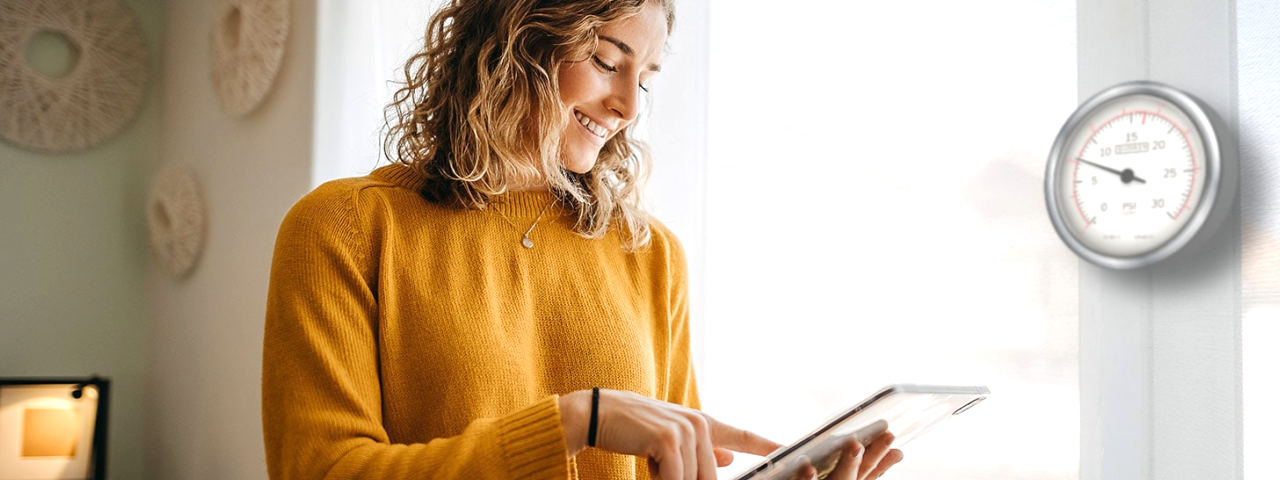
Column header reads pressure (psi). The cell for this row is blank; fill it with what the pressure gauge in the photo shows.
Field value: 7.5 psi
